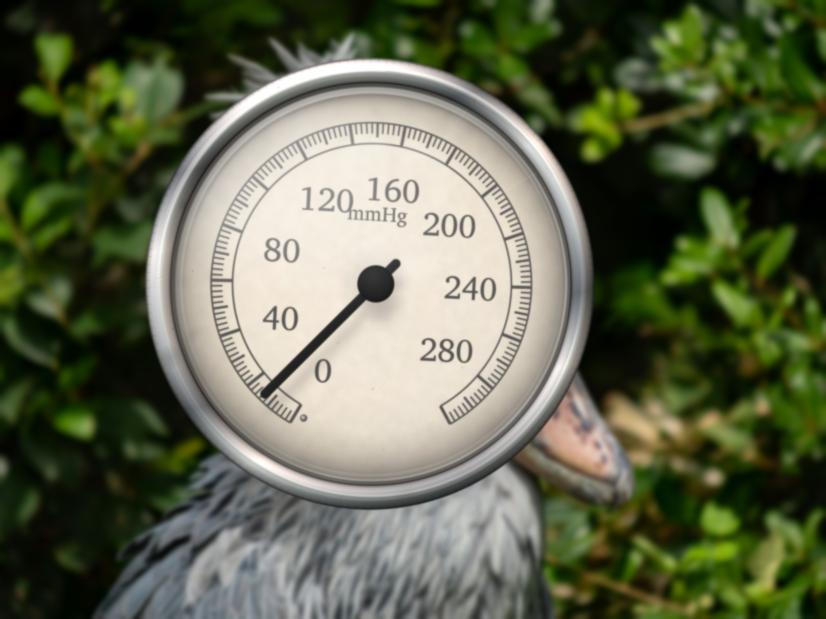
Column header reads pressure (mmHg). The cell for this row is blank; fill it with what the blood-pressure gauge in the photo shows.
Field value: 14 mmHg
